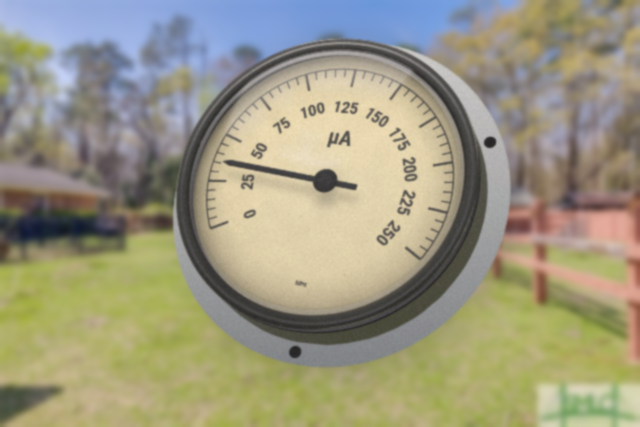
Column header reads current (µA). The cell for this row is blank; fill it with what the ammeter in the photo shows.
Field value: 35 µA
